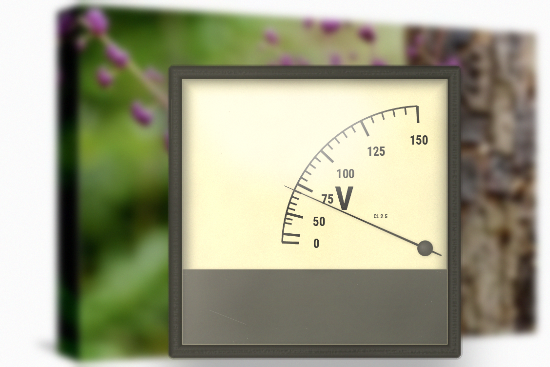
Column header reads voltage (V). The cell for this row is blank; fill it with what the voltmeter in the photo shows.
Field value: 70 V
